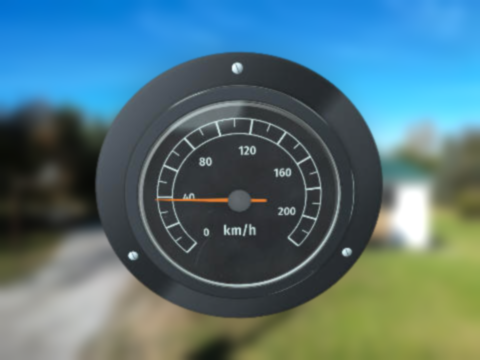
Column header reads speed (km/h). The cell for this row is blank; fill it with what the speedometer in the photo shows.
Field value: 40 km/h
